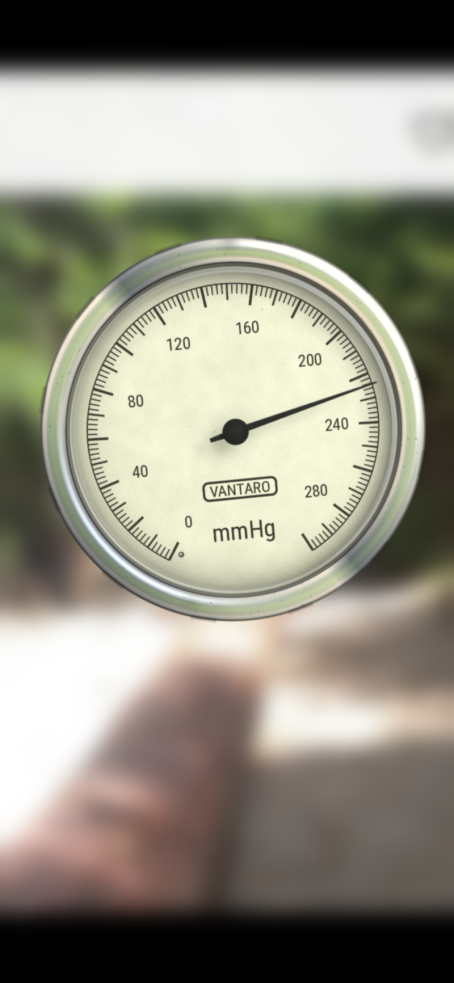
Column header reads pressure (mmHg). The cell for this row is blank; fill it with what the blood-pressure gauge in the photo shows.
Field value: 224 mmHg
